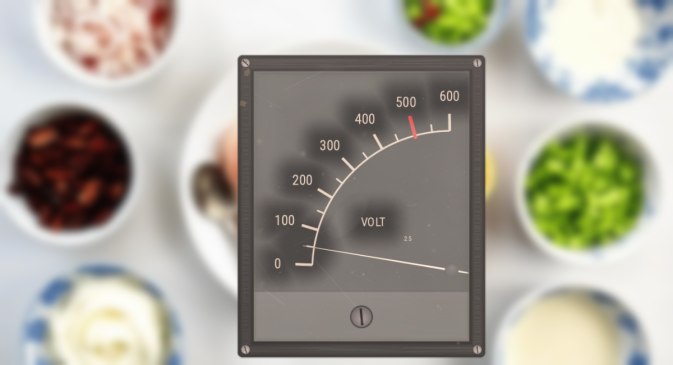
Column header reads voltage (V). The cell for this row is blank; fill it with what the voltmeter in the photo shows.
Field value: 50 V
